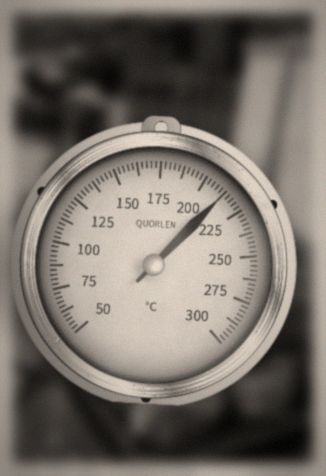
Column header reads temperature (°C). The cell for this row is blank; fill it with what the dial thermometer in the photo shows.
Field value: 212.5 °C
